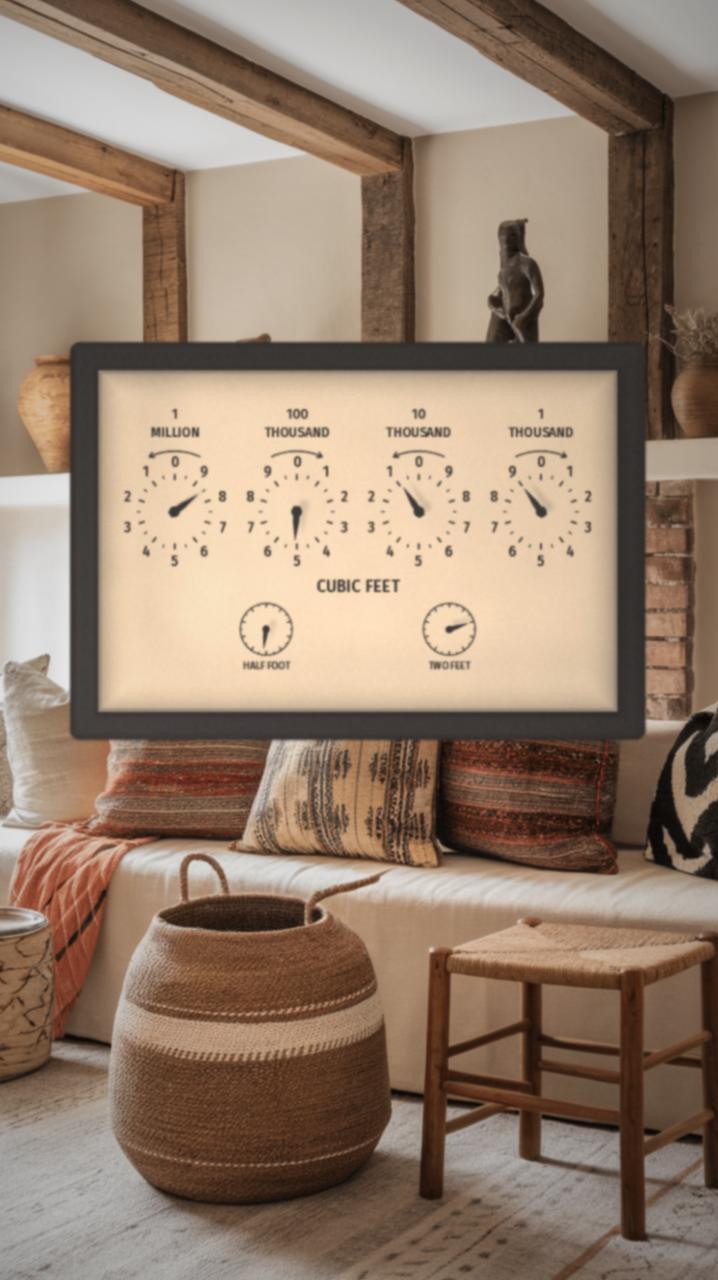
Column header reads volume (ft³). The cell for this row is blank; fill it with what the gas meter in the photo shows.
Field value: 850900 ft³
